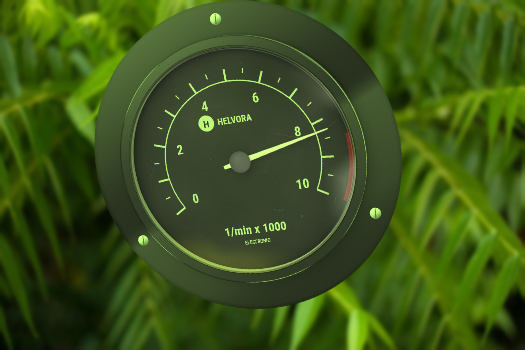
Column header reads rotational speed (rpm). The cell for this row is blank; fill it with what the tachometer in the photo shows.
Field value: 8250 rpm
